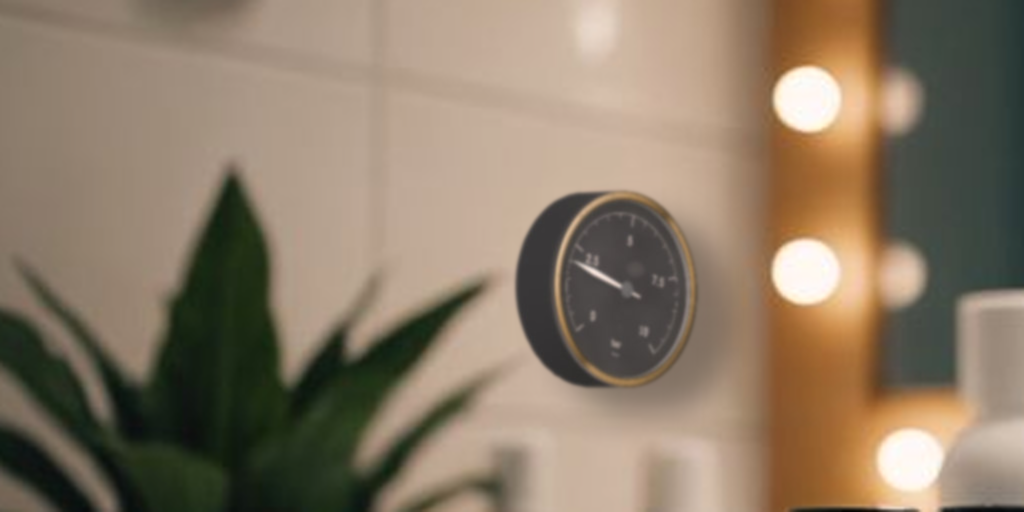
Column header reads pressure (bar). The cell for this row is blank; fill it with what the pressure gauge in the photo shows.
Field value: 2 bar
